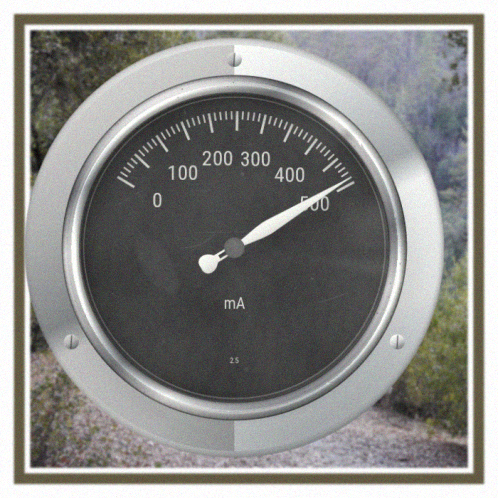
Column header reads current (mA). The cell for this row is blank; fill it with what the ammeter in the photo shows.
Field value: 490 mA
